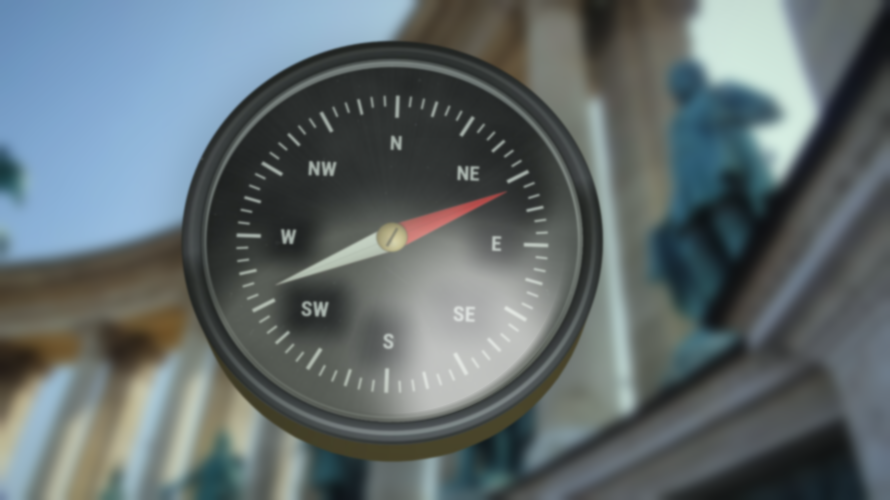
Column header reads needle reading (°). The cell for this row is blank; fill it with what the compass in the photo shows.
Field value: 65 °
